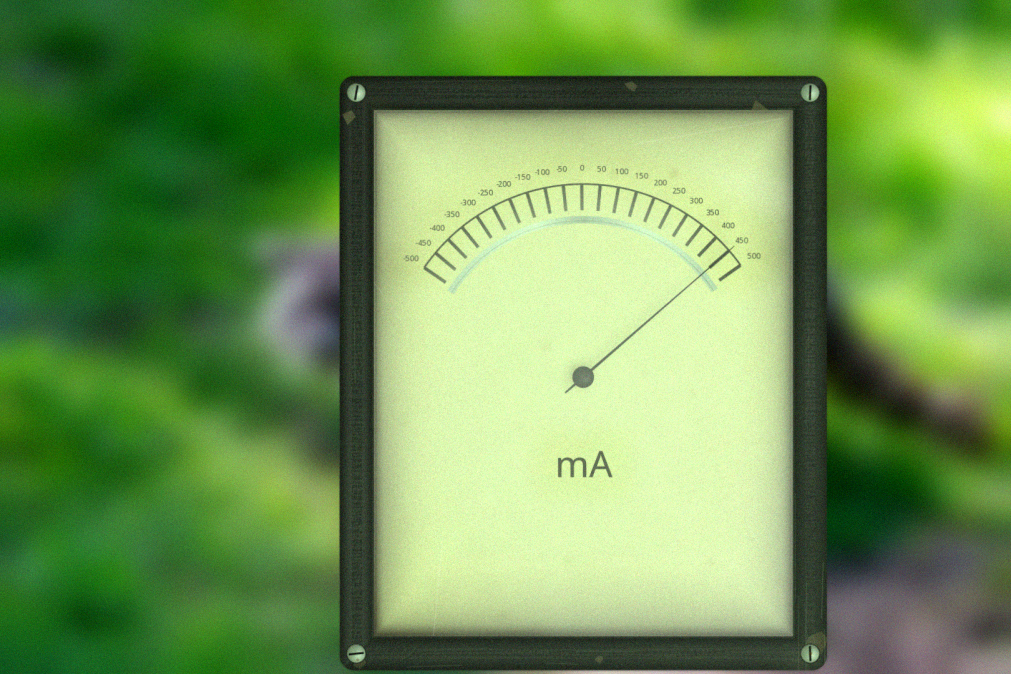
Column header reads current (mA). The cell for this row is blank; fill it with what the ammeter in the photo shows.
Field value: 450 mA
